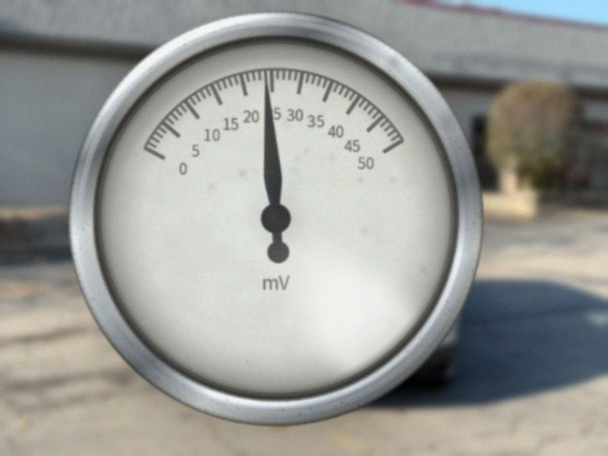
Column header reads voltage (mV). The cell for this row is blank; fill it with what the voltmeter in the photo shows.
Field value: 24 mV
